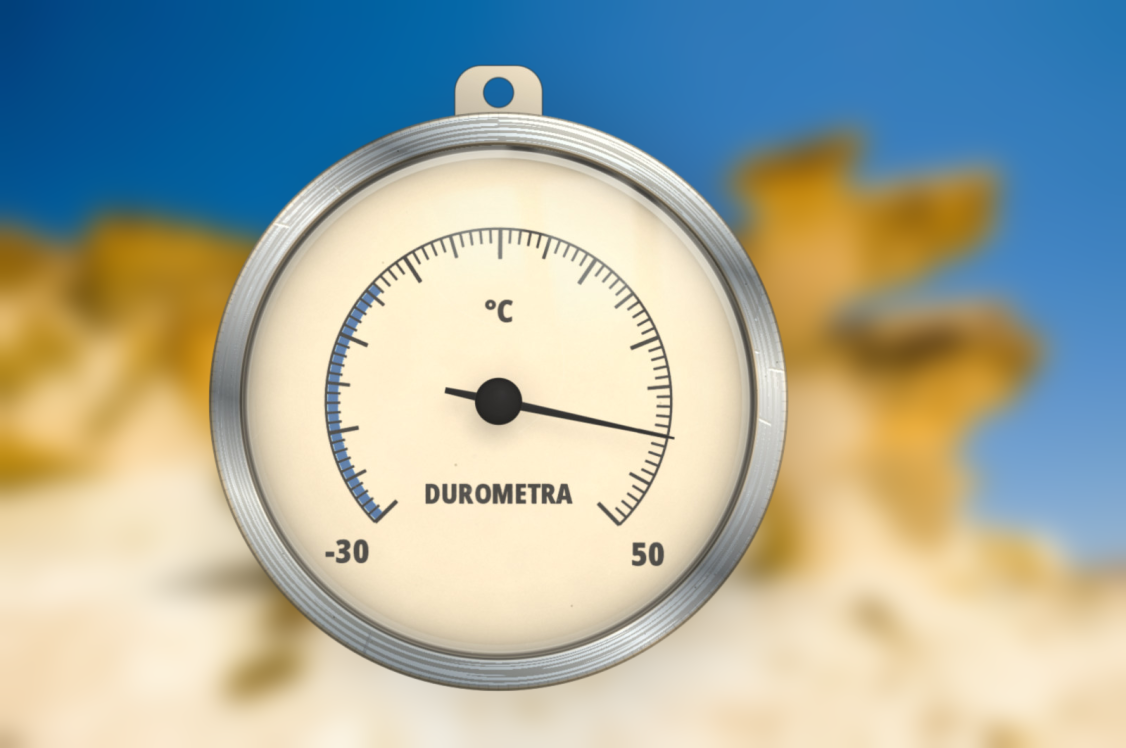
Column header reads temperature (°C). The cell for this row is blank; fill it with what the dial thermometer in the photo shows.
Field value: 40 °C
